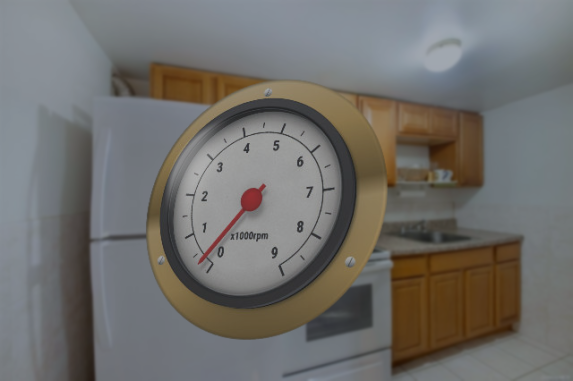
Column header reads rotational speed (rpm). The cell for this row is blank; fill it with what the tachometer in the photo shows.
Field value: 250 rpm
